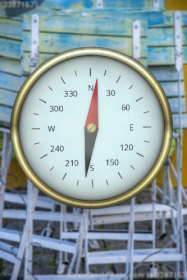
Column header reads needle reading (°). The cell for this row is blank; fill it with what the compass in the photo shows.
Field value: 7.5 °
